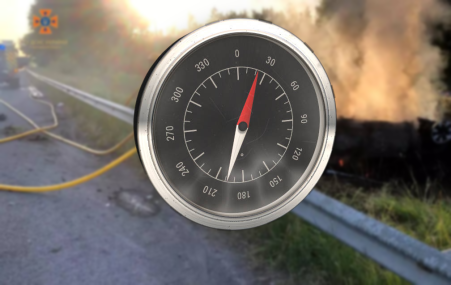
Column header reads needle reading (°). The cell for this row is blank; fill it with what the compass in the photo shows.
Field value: 20 °
